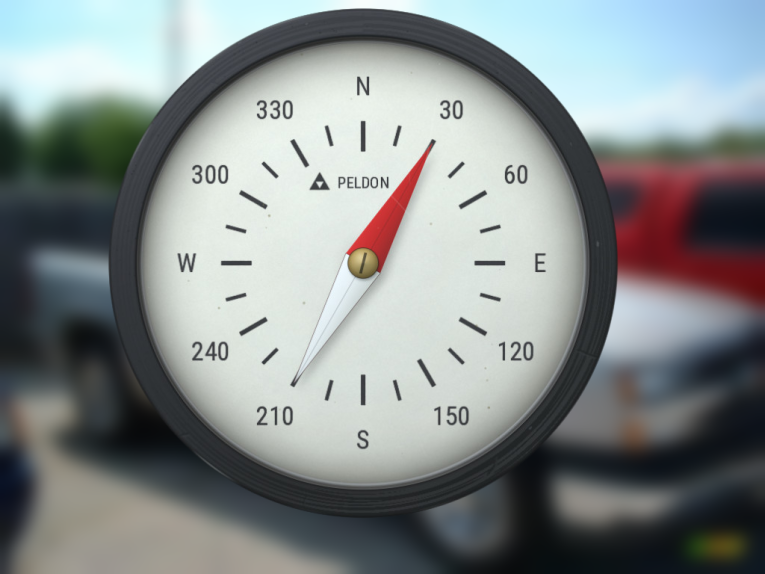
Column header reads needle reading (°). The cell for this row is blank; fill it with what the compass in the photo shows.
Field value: 30 °
